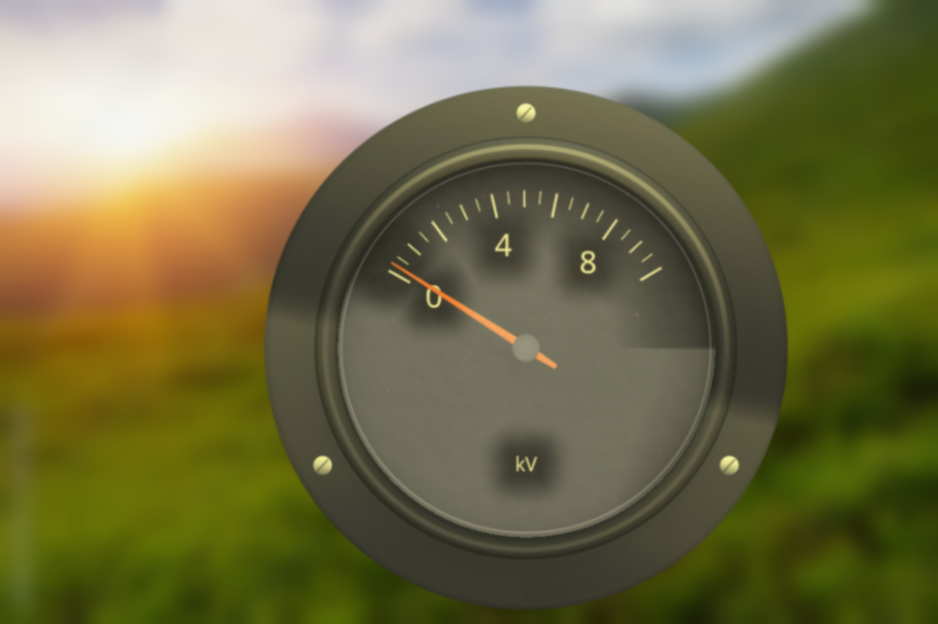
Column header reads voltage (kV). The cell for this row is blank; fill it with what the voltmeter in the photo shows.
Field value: 0.25 kV
